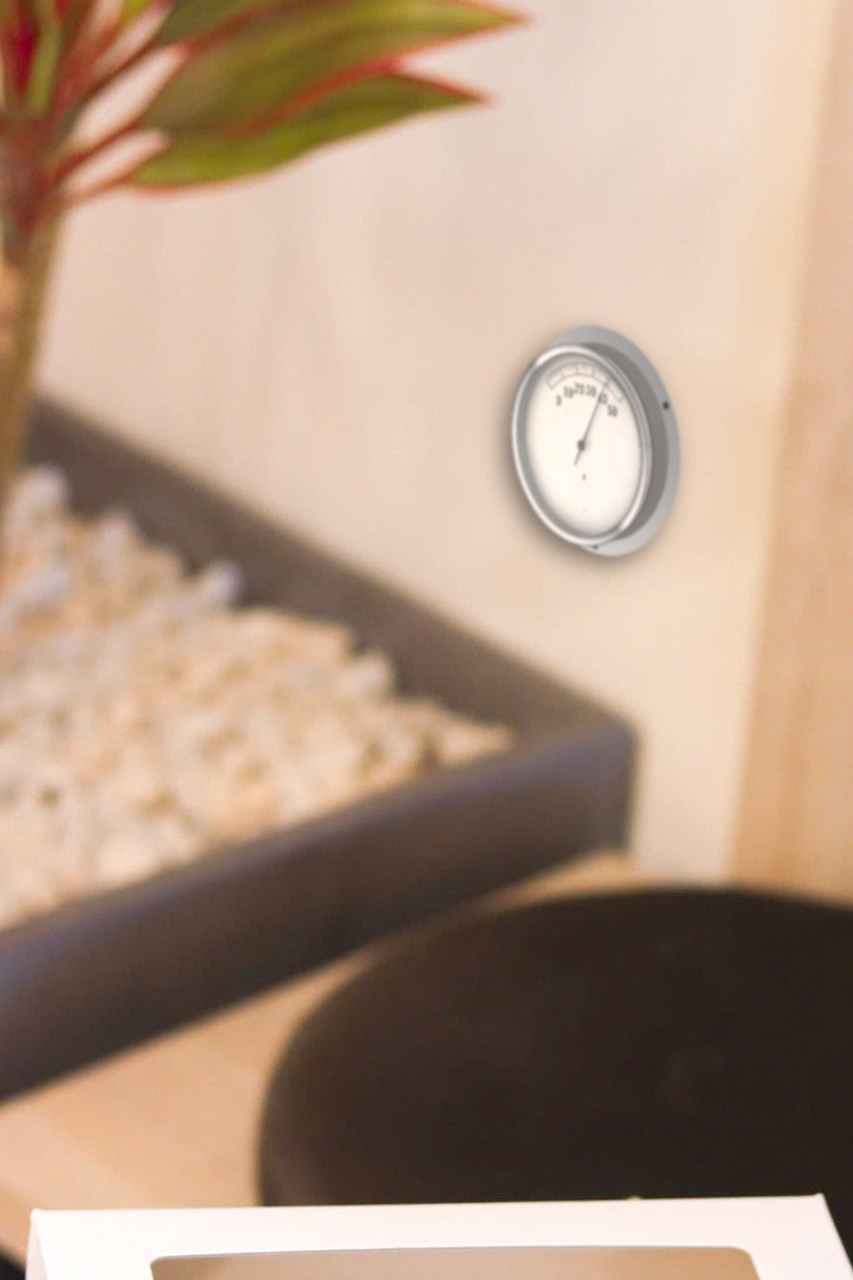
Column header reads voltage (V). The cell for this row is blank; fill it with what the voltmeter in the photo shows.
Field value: 40 V
